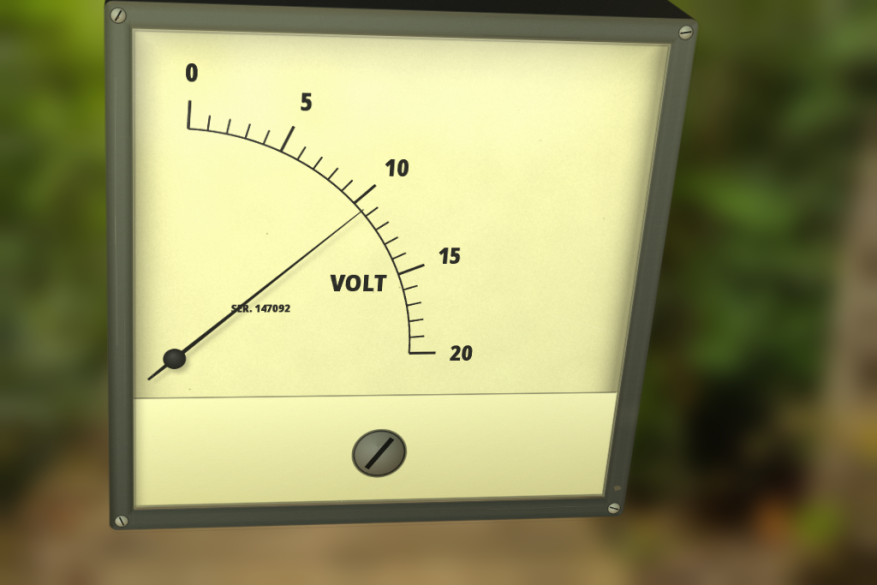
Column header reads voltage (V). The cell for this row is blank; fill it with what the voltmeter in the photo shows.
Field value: 10.5 V
